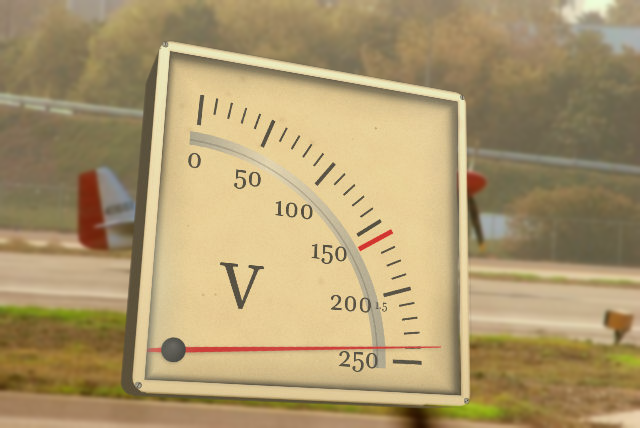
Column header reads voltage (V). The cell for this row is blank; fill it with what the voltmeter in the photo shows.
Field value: 240 V
